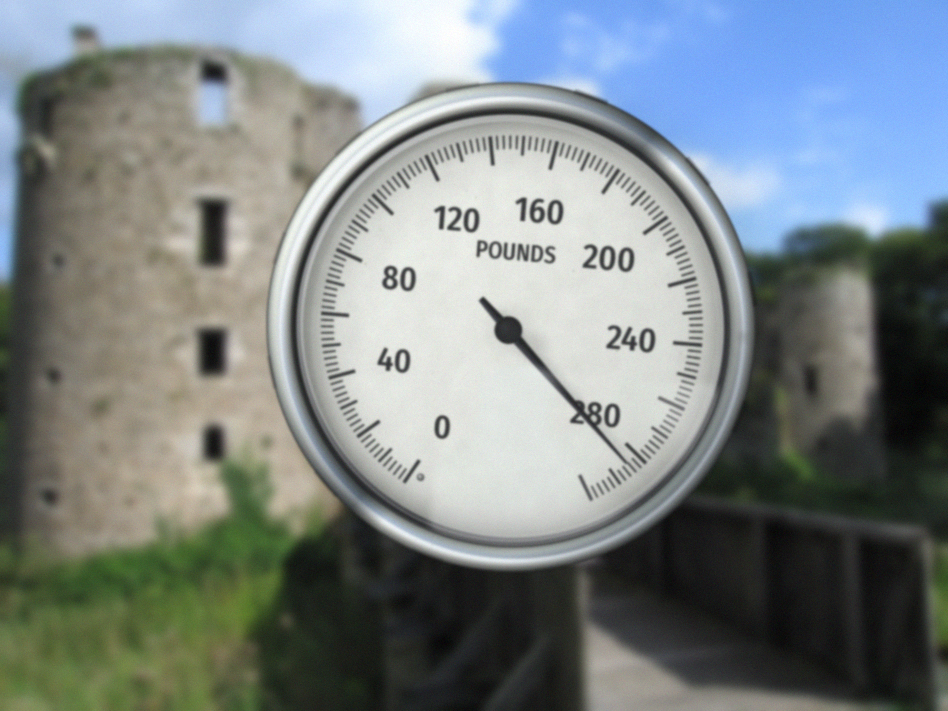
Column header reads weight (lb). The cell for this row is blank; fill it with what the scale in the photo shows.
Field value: 284 lb
